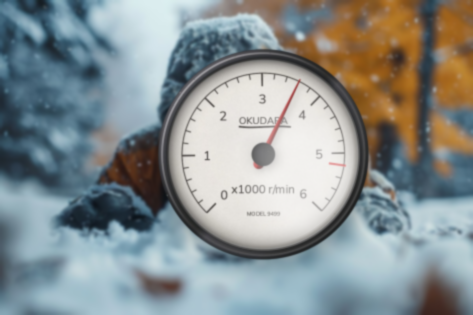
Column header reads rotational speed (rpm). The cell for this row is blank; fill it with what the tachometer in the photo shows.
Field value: 3600 rpm
